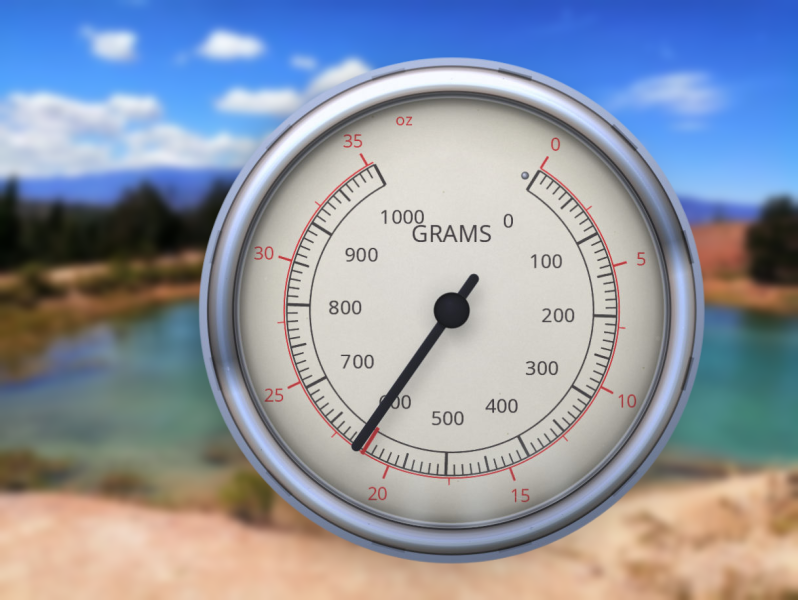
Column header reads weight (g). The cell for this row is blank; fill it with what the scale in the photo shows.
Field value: 610 g
